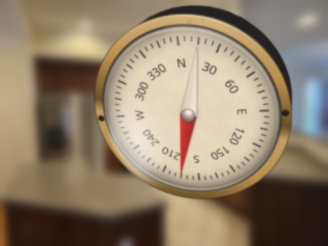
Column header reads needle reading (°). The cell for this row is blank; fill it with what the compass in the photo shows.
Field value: 195 °
